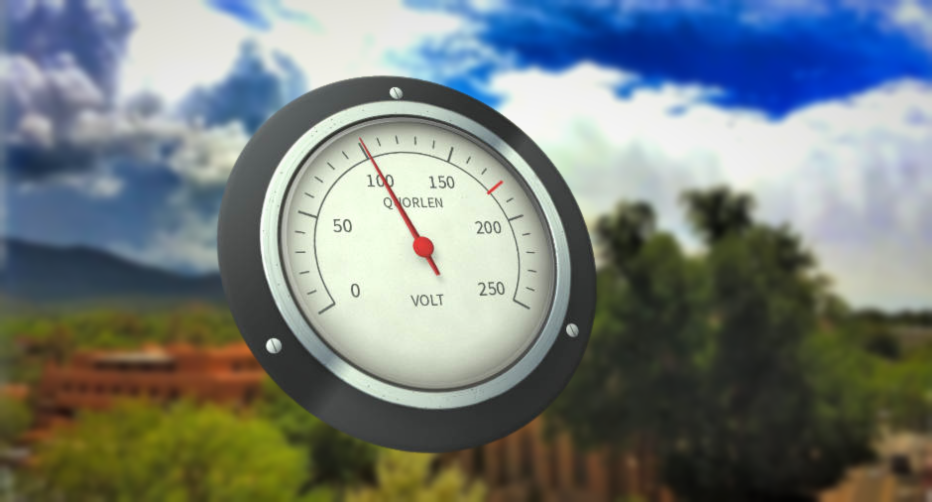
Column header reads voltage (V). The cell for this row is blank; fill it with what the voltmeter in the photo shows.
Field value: 100 V
